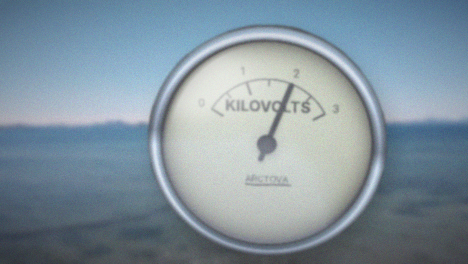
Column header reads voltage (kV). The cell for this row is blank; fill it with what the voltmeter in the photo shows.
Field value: 2 kV
